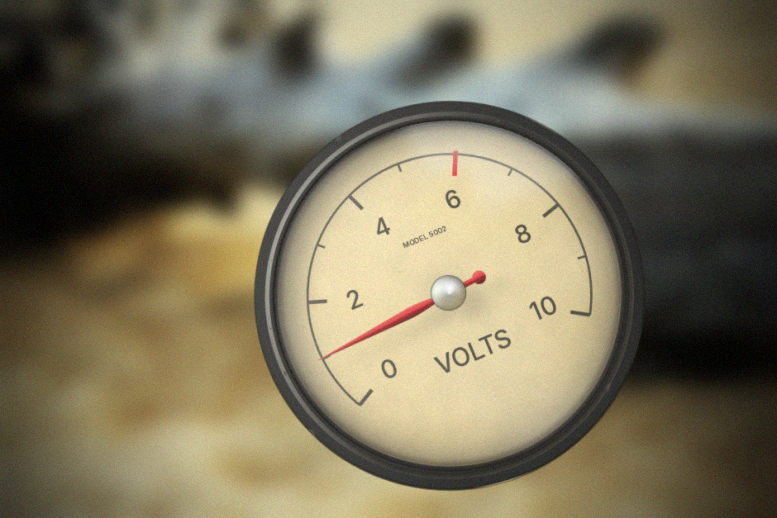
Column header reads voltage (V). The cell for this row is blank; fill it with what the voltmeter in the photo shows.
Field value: 1 V
